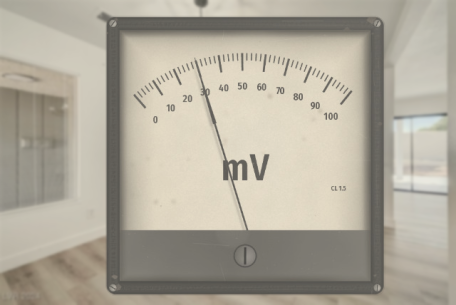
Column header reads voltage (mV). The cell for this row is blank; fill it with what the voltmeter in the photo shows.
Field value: 30 mV
